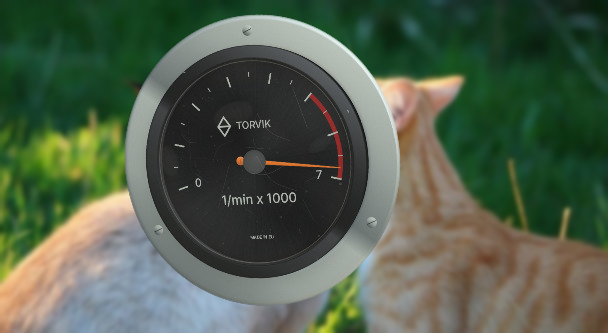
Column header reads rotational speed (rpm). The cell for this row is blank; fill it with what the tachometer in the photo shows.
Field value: 6750 rpm
